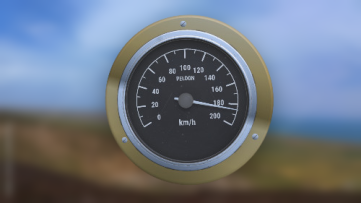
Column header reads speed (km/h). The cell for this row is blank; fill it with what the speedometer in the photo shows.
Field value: 185 km/h
